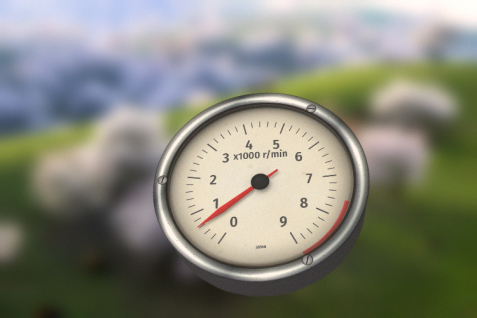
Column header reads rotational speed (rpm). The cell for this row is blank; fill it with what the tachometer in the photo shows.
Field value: 600 rpm
